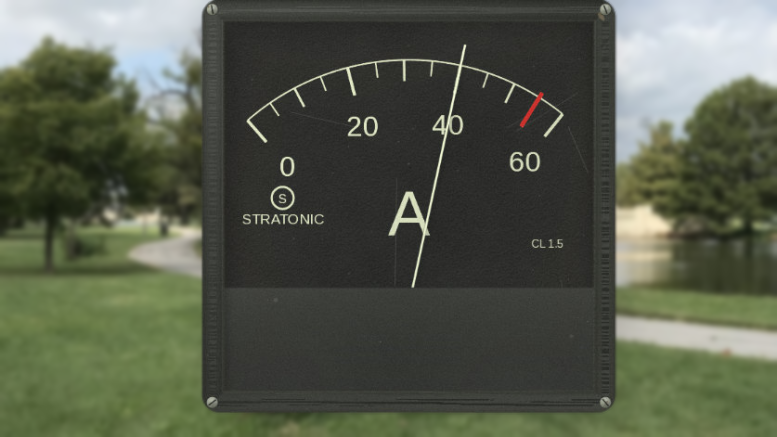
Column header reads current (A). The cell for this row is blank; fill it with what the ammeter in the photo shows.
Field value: 40 A
